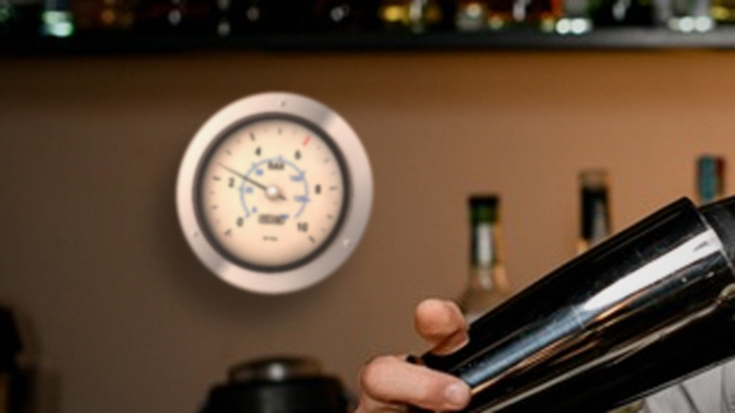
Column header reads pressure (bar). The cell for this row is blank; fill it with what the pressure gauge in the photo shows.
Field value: 2.5 bar
